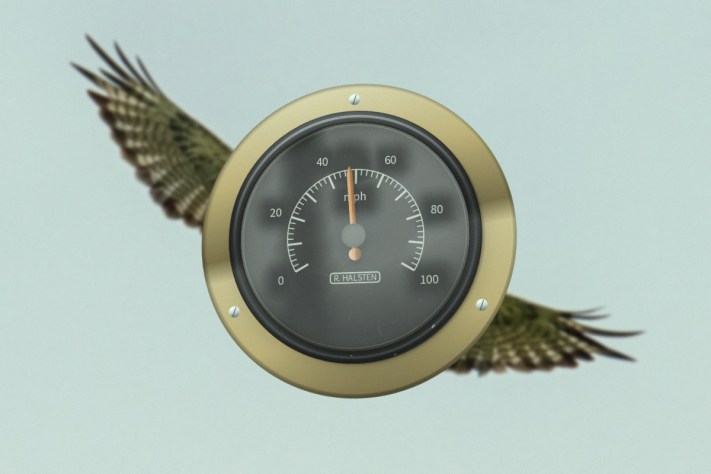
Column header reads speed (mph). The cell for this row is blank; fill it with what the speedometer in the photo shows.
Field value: 48 mph
